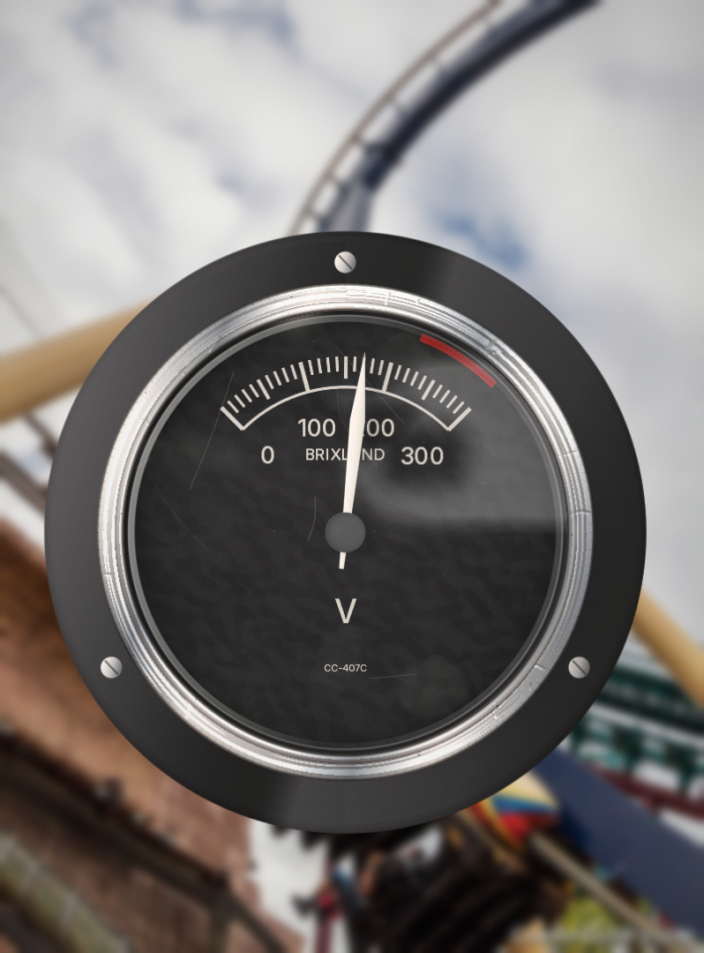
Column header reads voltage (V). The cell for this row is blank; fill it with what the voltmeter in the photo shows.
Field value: 170 V
